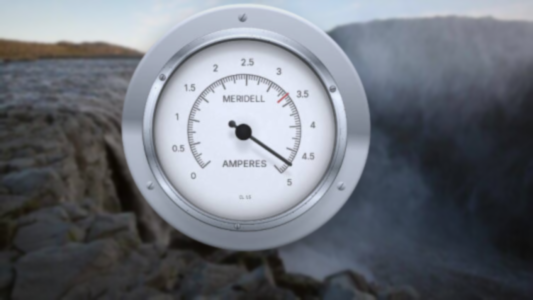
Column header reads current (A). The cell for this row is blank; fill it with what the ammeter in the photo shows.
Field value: 4.75 A
